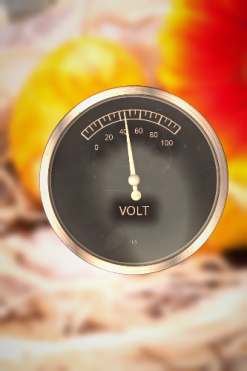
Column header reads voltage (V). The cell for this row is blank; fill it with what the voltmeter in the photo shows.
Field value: 45 V
